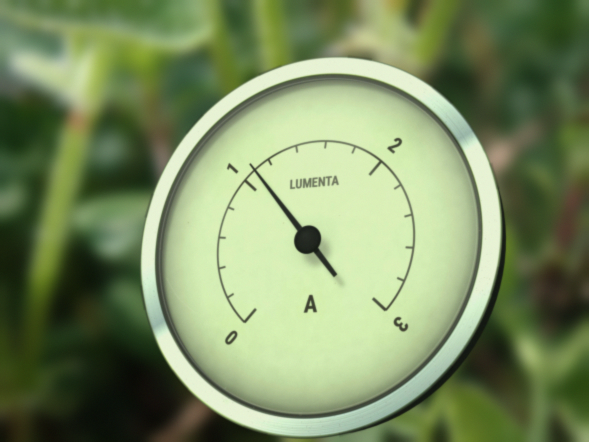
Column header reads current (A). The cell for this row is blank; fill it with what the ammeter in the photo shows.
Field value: 1.1 A
